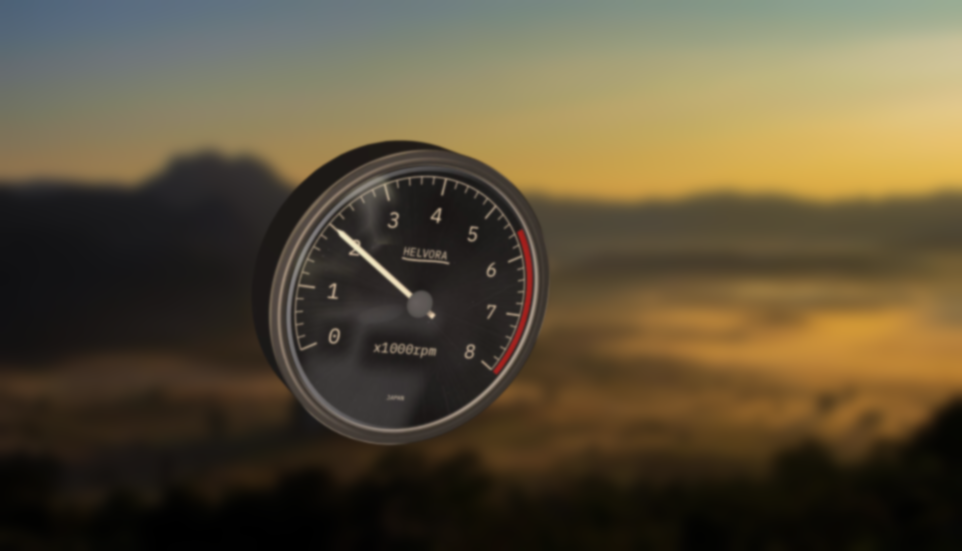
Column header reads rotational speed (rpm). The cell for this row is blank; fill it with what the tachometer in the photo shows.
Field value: 2000 rpm
